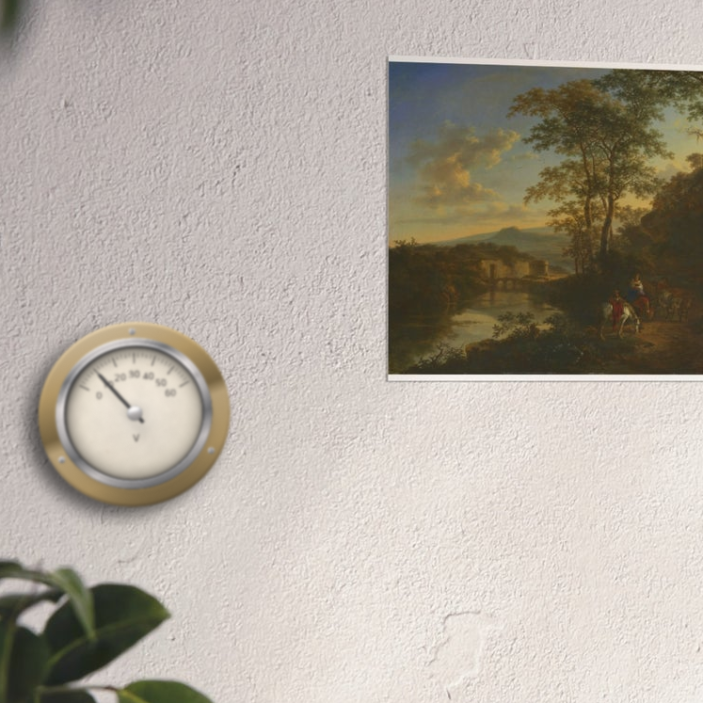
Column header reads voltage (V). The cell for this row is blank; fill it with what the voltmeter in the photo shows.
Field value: 10 V
